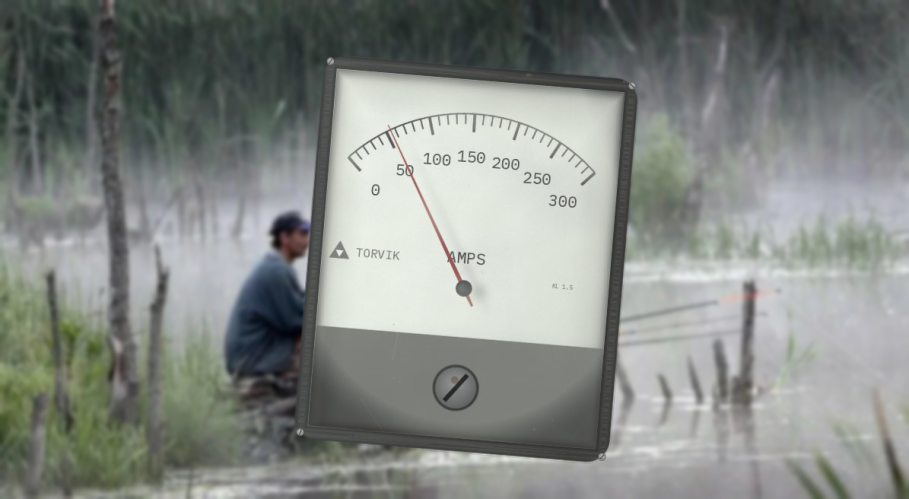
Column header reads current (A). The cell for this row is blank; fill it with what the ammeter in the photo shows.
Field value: 55 A
